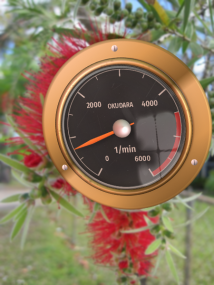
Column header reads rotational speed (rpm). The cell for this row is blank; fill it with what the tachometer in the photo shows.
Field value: 750 rpm
